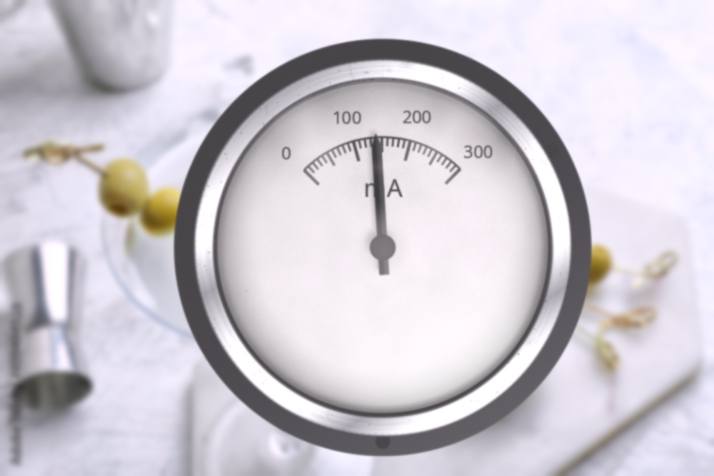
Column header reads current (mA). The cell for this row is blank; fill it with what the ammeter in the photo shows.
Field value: 140 mA
